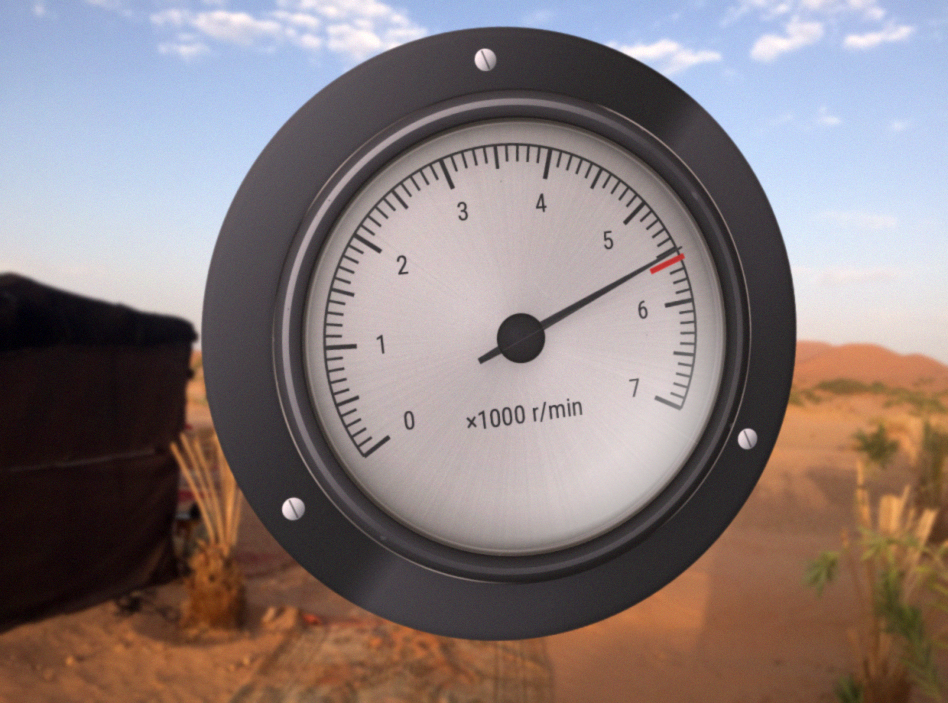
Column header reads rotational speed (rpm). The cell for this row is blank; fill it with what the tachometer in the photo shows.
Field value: 5500 rpm
